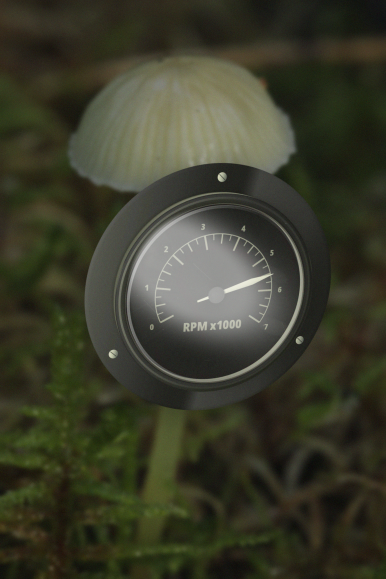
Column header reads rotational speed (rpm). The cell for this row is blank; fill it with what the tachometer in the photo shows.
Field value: 5500 rpm
